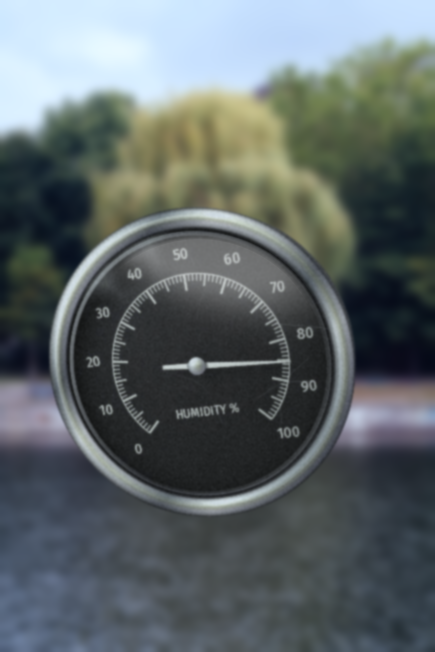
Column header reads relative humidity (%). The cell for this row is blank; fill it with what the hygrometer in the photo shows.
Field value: 85 %
